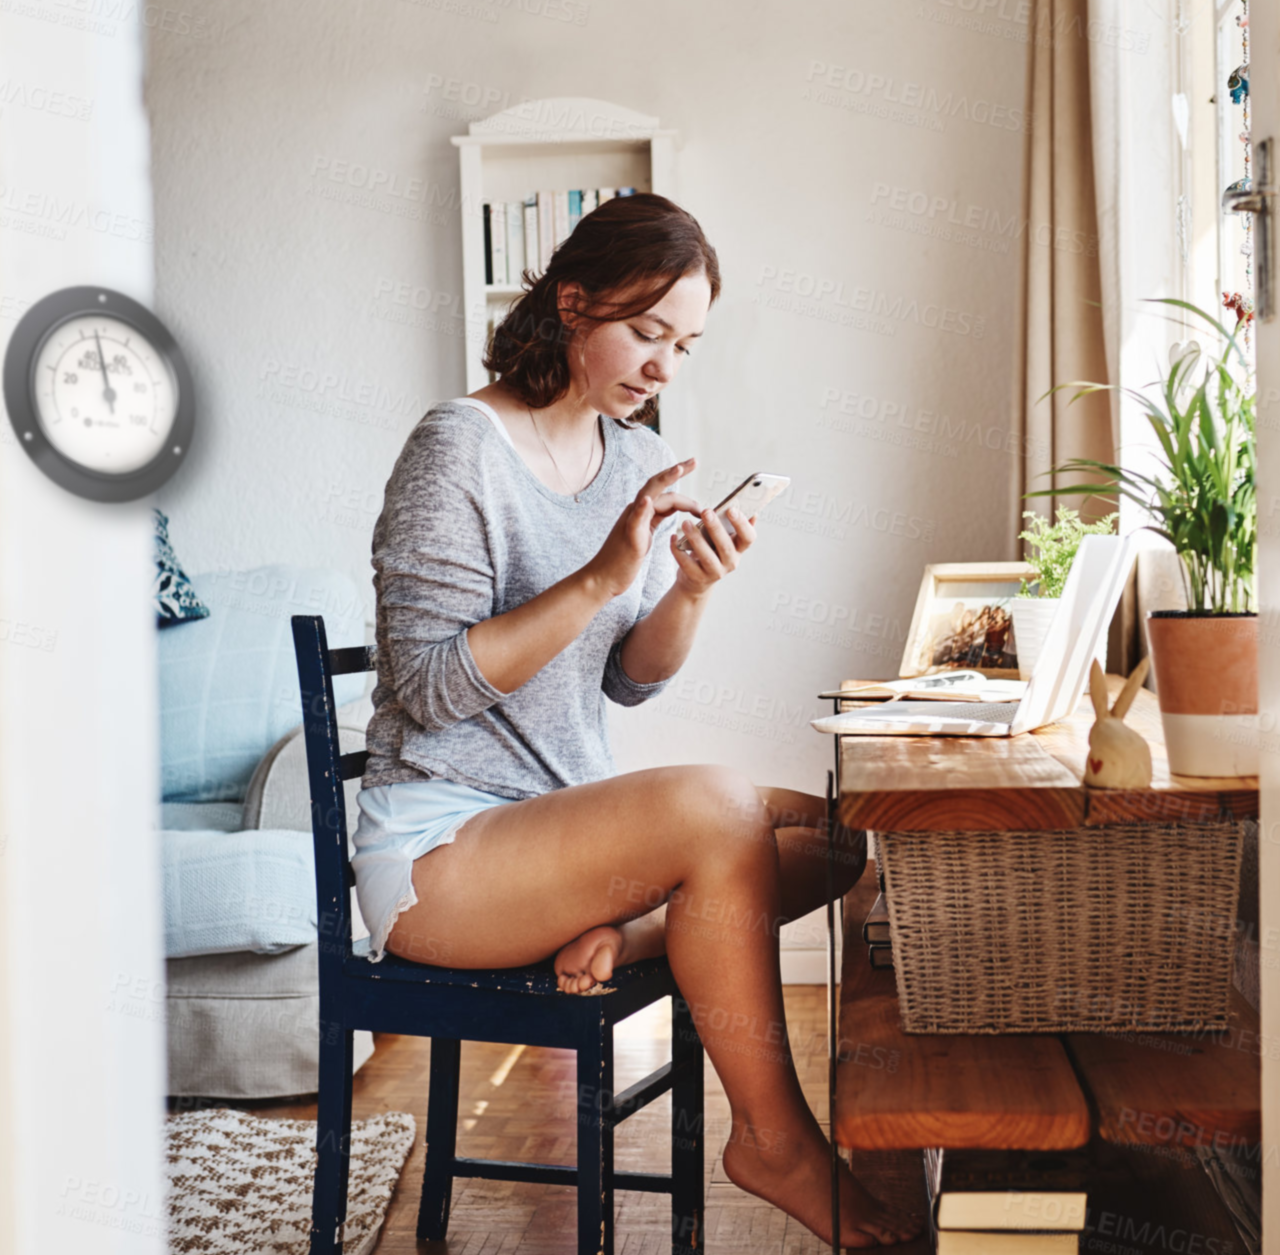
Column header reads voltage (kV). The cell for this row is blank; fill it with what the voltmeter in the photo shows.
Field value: 45 kV
